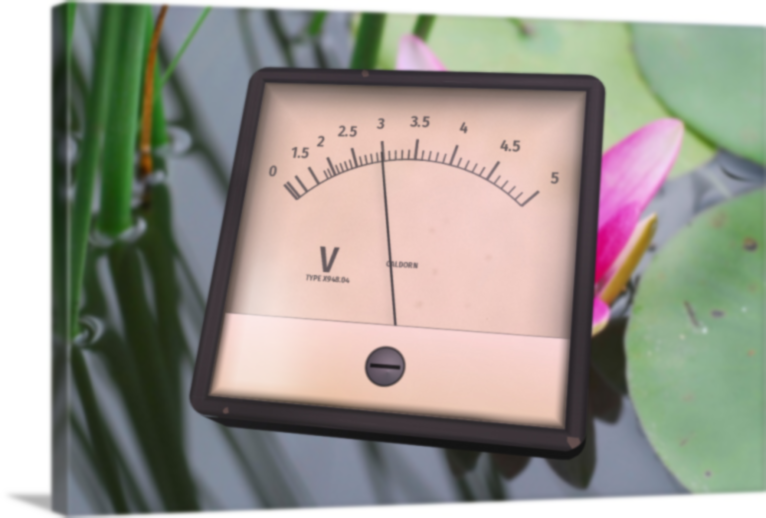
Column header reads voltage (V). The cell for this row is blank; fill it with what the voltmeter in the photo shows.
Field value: 3 V
